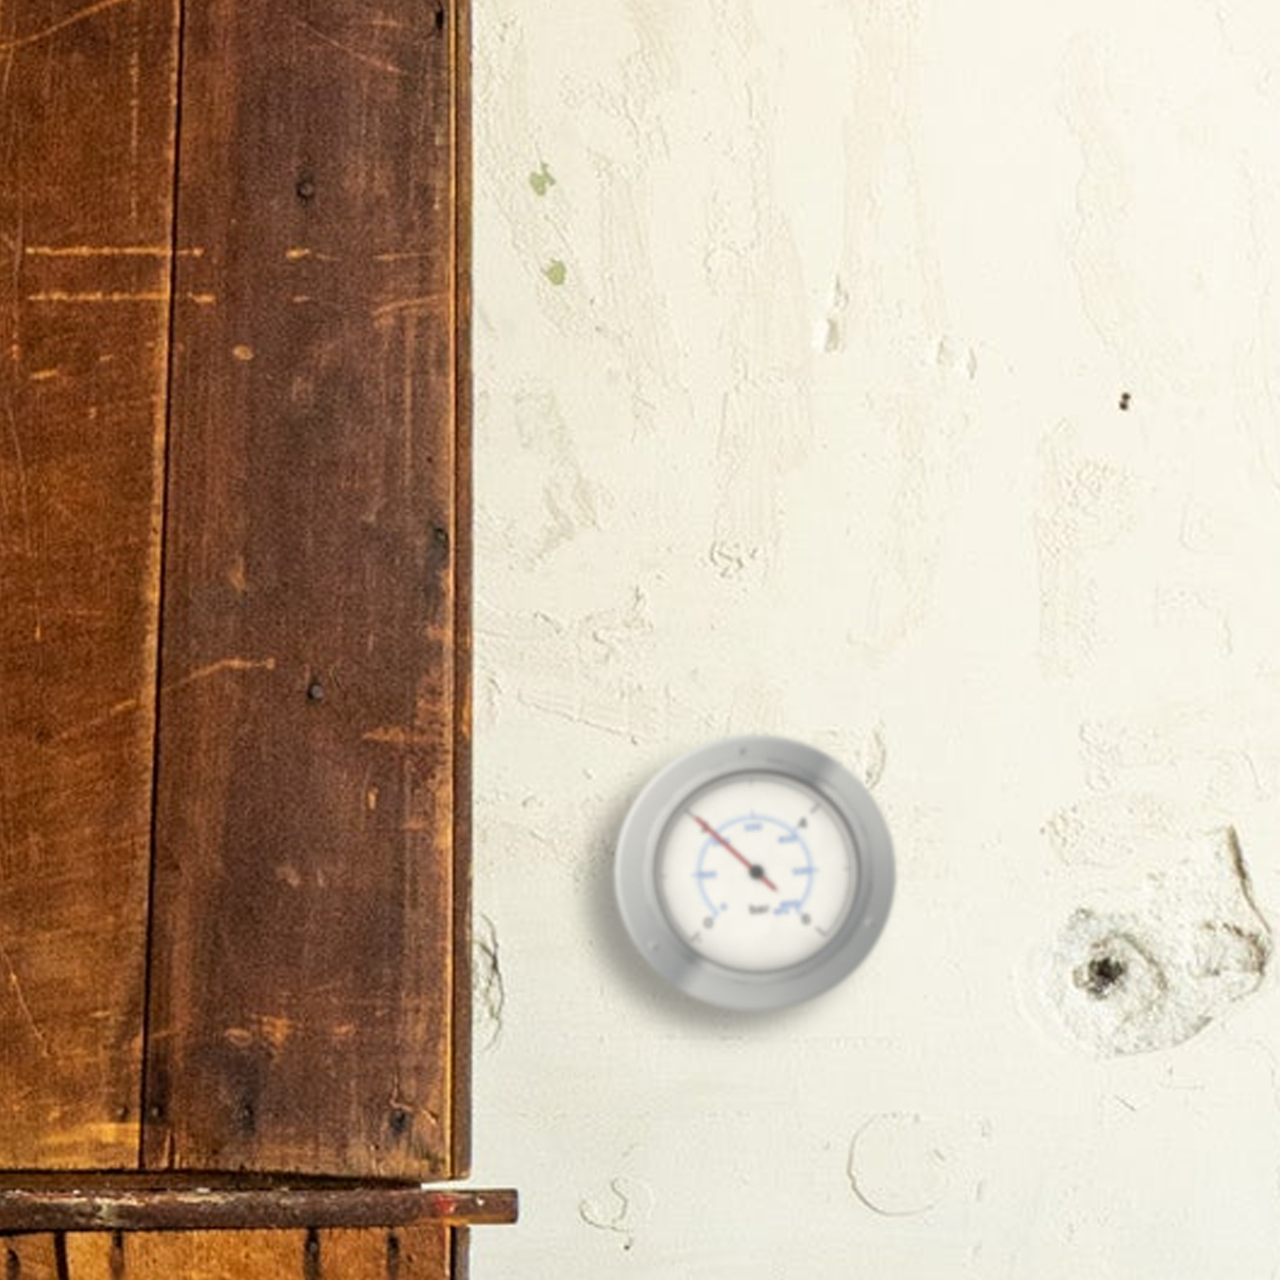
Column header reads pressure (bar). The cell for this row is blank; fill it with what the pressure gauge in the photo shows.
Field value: 2 bar
